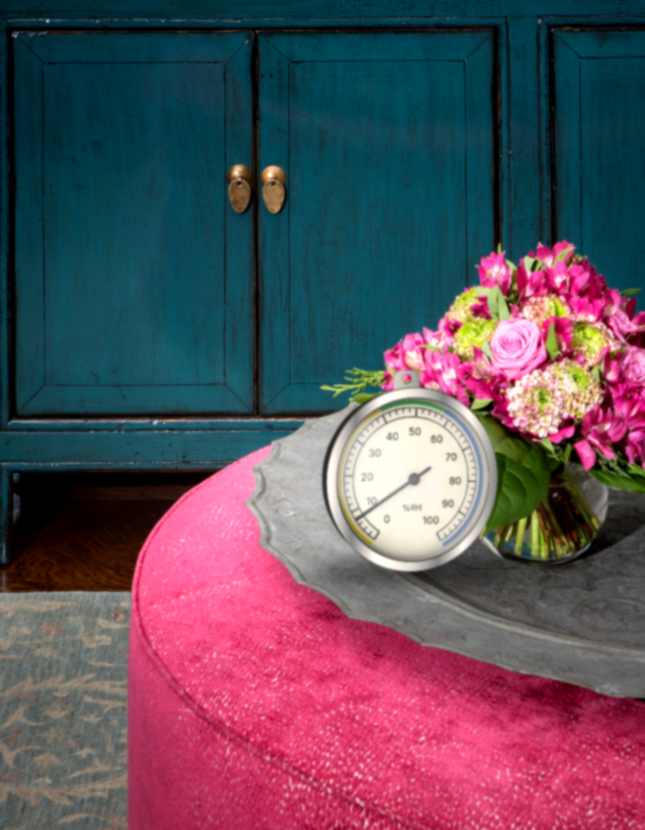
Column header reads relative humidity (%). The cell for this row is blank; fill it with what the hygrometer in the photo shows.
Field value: 8 %
